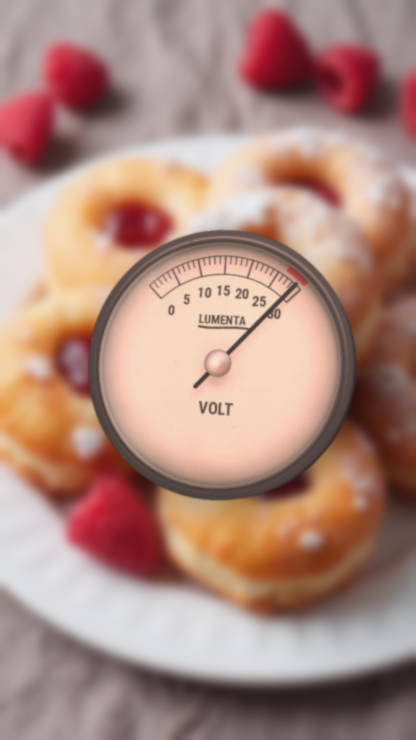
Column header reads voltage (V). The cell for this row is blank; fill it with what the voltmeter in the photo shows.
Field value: 29 V
